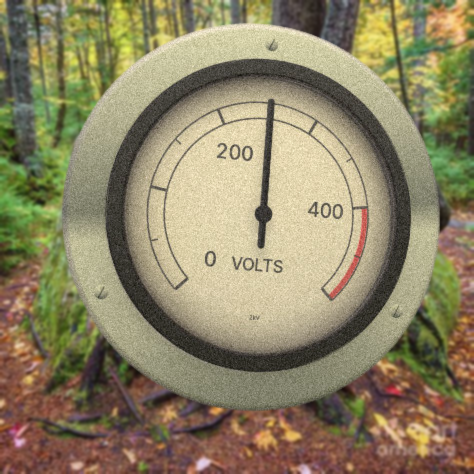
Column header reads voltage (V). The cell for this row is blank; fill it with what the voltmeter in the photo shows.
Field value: 250 V
